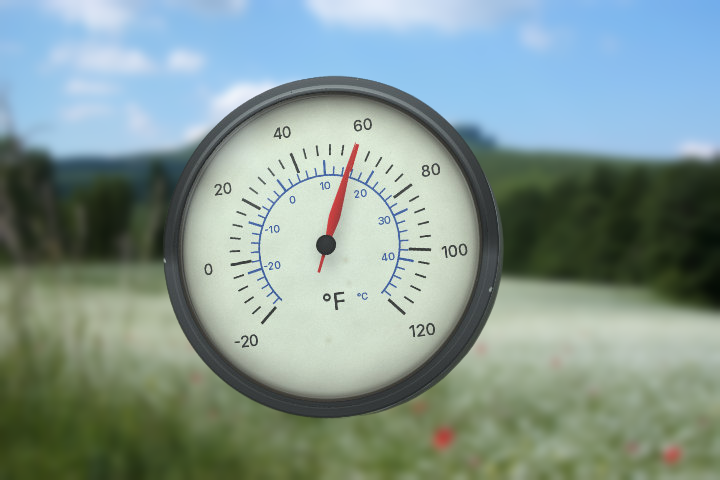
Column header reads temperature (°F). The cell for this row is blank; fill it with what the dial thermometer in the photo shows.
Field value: 60 °F
